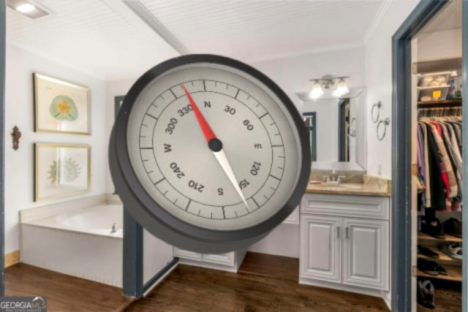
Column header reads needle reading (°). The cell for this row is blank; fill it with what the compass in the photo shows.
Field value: 340 °
